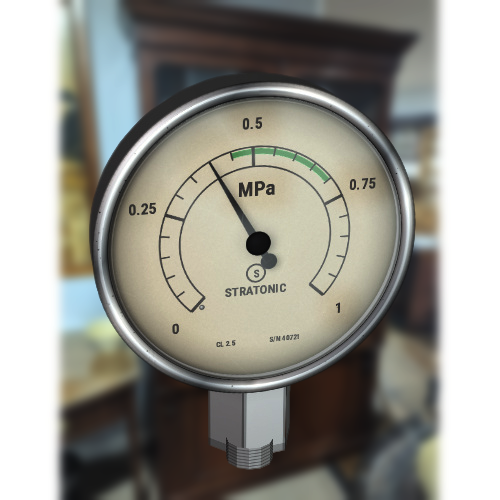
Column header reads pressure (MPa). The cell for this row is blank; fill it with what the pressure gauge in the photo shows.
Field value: 0.4 MPa
